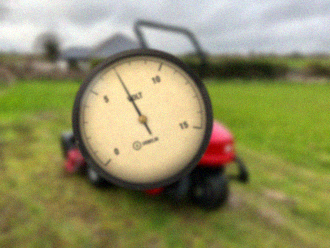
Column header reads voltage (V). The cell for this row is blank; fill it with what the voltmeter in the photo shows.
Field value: 7 V
